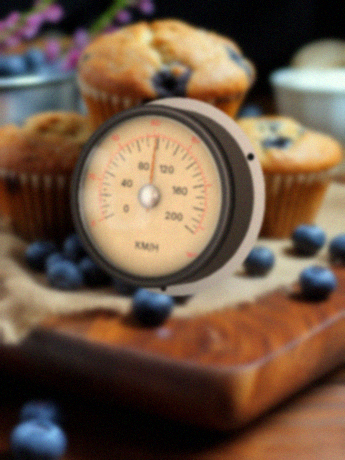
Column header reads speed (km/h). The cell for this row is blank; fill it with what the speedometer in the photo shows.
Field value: 100 km/h
